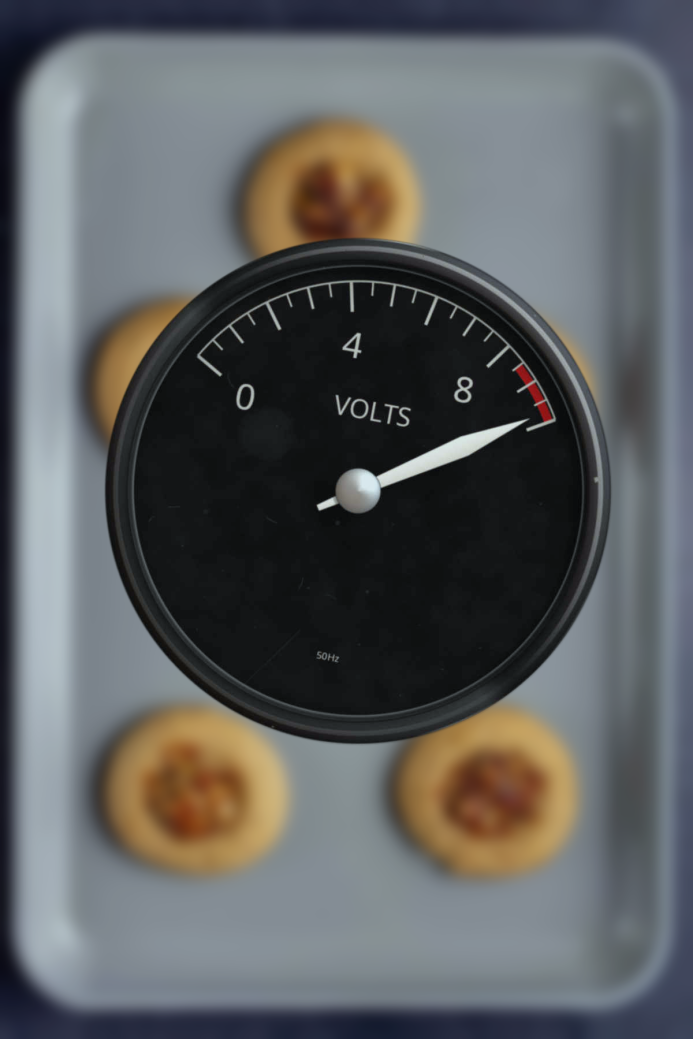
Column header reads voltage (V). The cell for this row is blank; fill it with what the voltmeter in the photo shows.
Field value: 9.75 V
